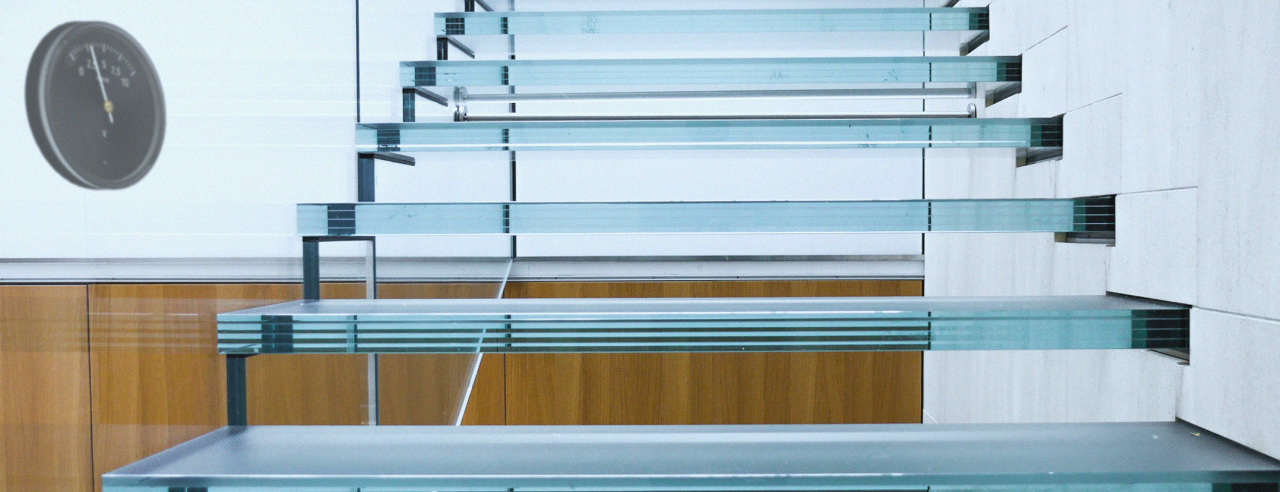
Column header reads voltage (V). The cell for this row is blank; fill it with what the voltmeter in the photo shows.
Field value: 2.5 V
